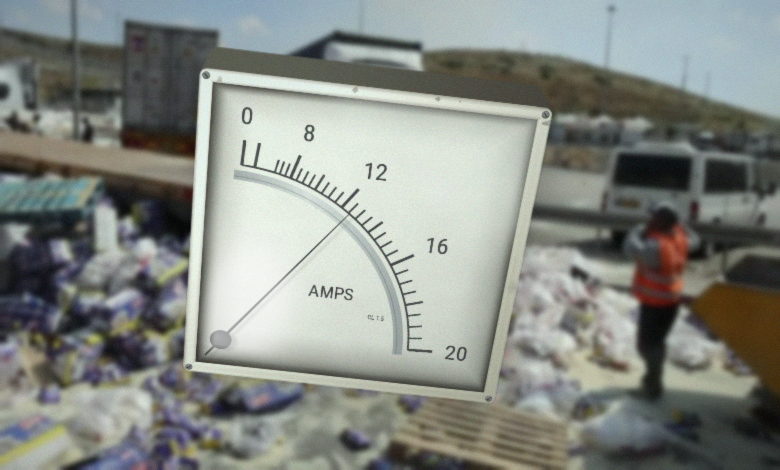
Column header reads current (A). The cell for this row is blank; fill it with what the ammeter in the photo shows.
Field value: 12.5 A
